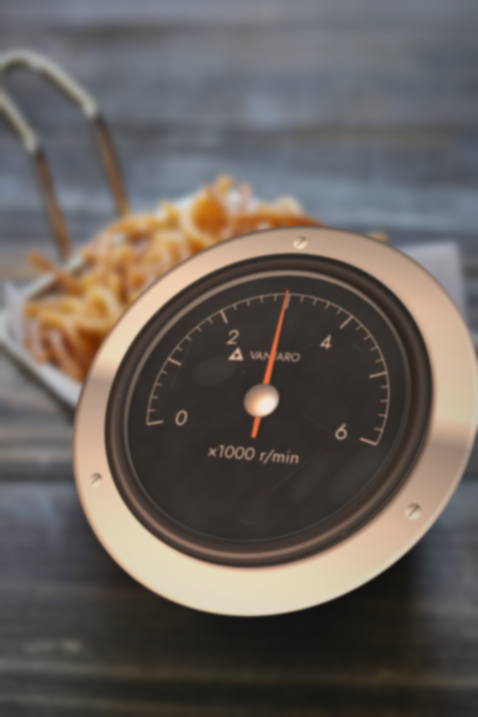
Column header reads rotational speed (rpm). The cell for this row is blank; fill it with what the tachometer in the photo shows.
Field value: 3000 rpm
